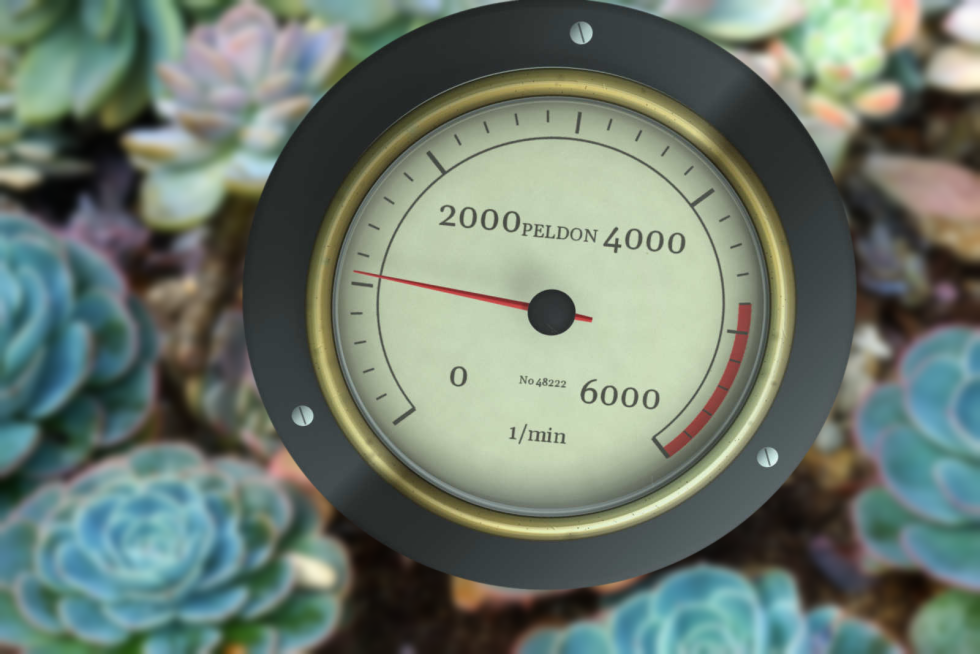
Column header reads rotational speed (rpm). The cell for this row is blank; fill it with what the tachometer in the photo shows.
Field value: 1100 rpm
